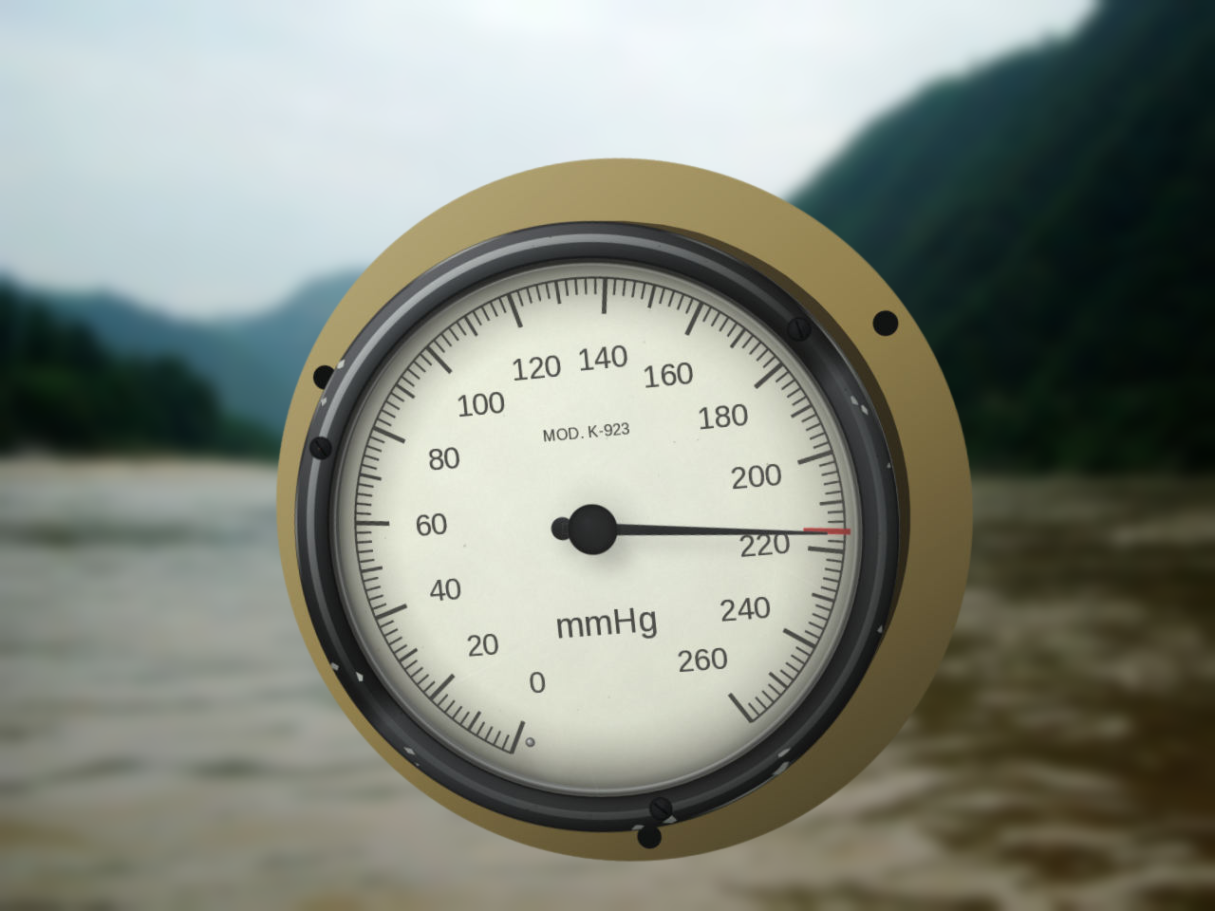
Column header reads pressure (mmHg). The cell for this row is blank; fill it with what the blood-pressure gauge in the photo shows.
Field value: 216 mmHg
